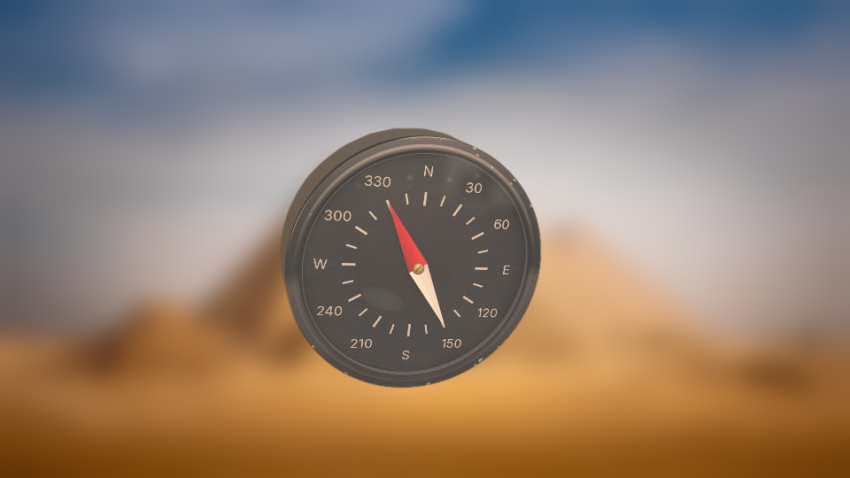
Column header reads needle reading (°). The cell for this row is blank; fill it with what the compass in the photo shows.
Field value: 330 °
